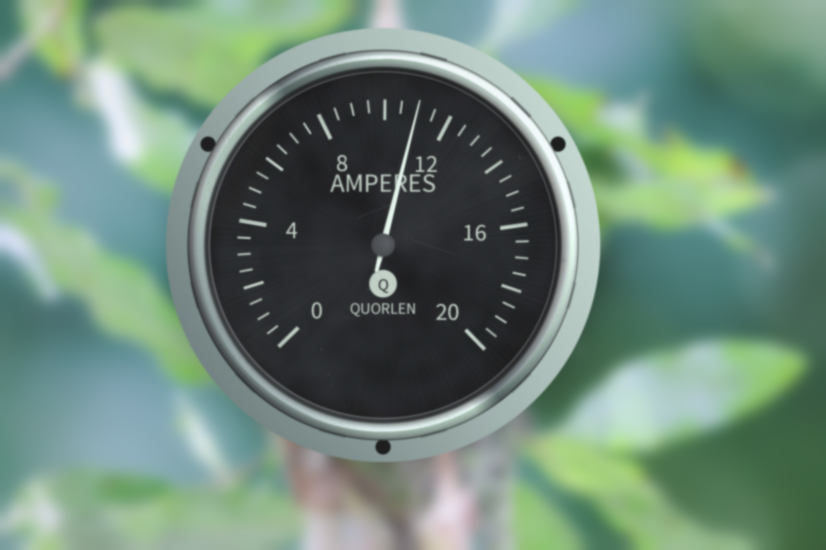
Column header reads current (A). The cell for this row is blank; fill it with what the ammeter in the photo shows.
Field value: 11 A
